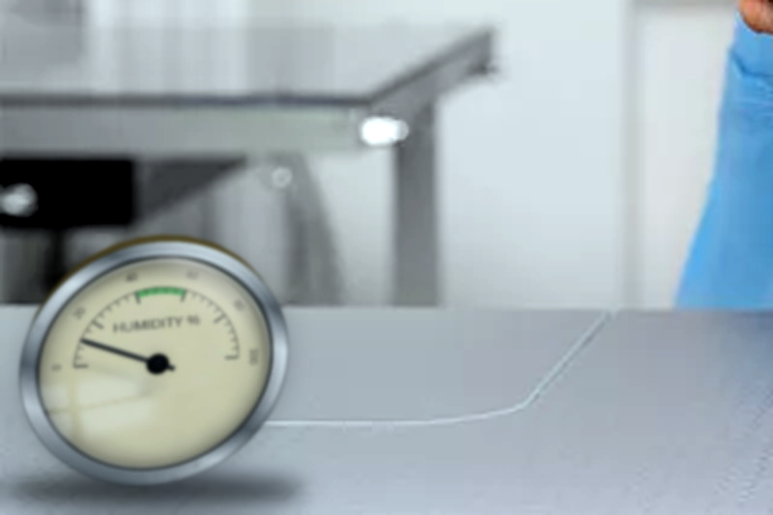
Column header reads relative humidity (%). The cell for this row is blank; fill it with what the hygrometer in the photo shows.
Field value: 12 %
